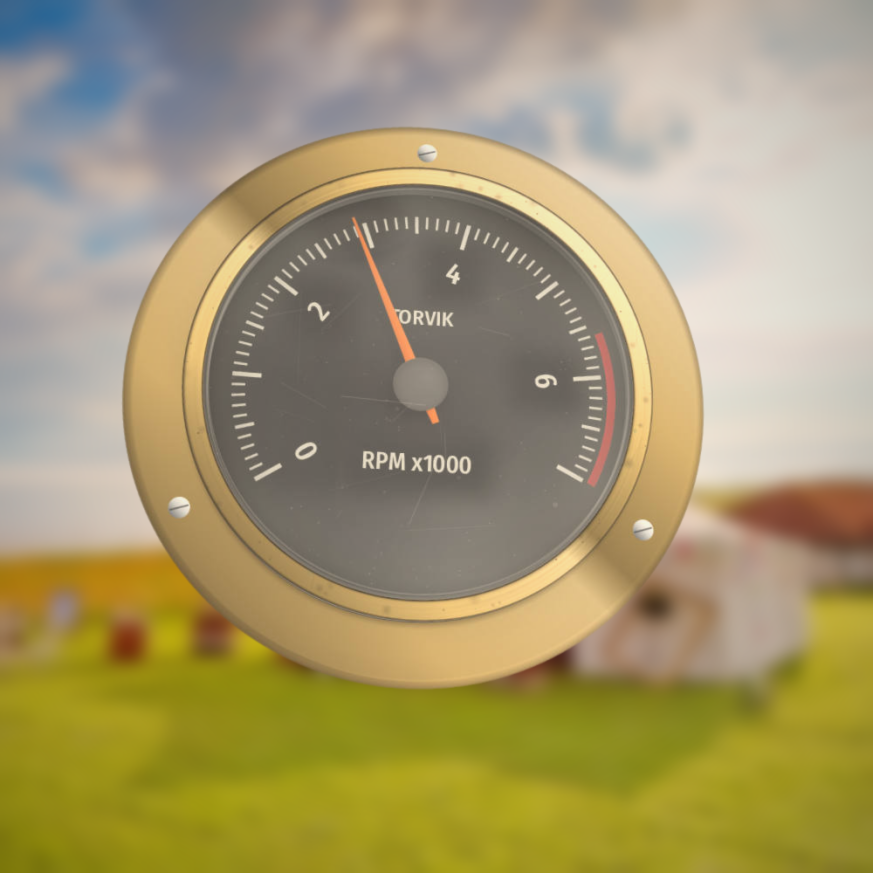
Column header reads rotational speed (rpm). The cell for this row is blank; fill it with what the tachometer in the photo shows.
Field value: 2900 rpm
